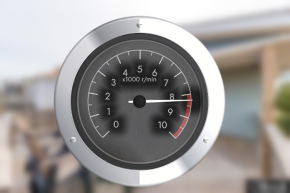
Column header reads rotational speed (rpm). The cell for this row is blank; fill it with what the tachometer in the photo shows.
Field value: 8250 rpm
